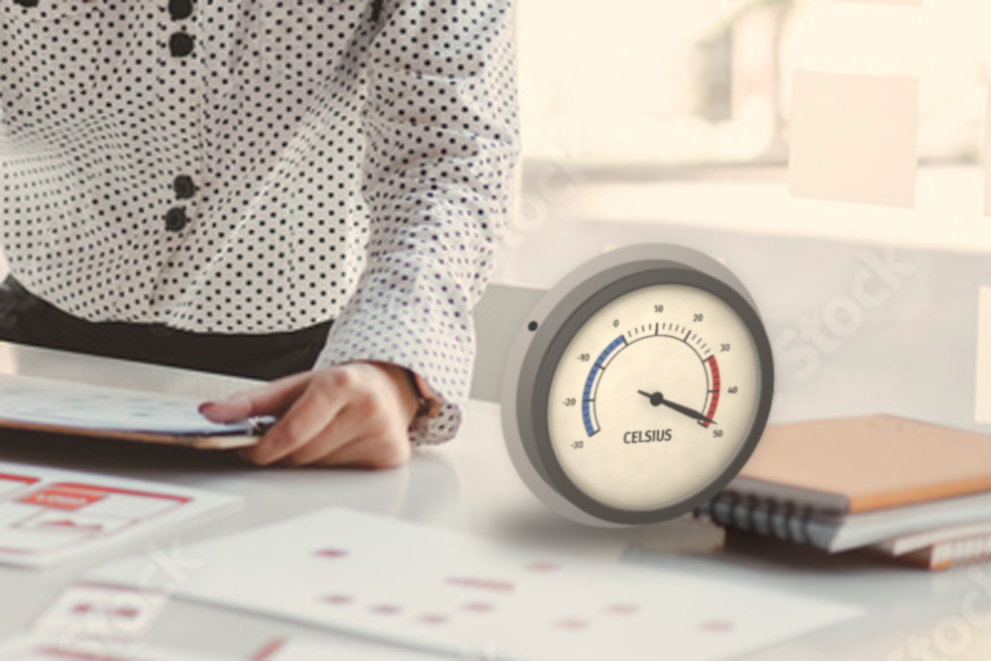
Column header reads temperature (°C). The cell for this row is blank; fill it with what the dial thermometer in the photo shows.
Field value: 48 °C
